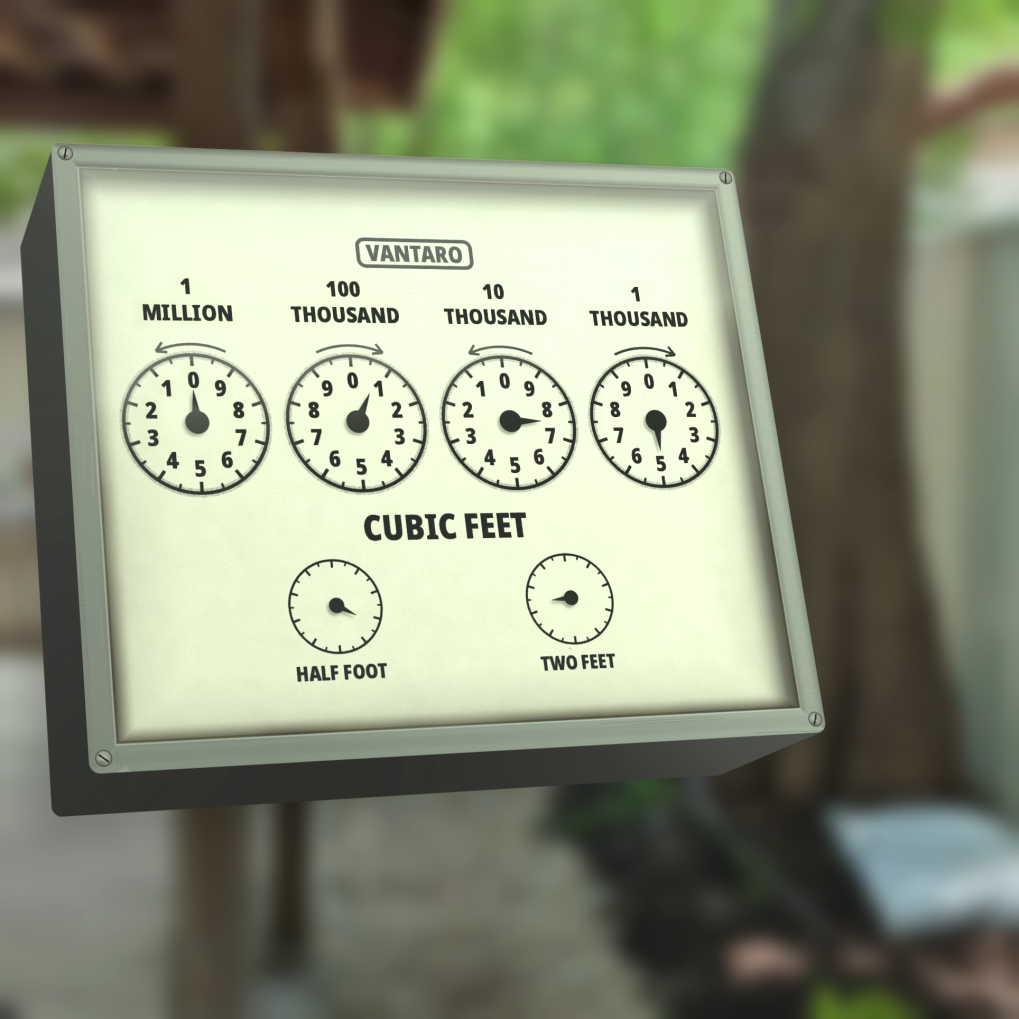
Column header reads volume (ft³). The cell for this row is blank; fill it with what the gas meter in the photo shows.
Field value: 7500 ft³
